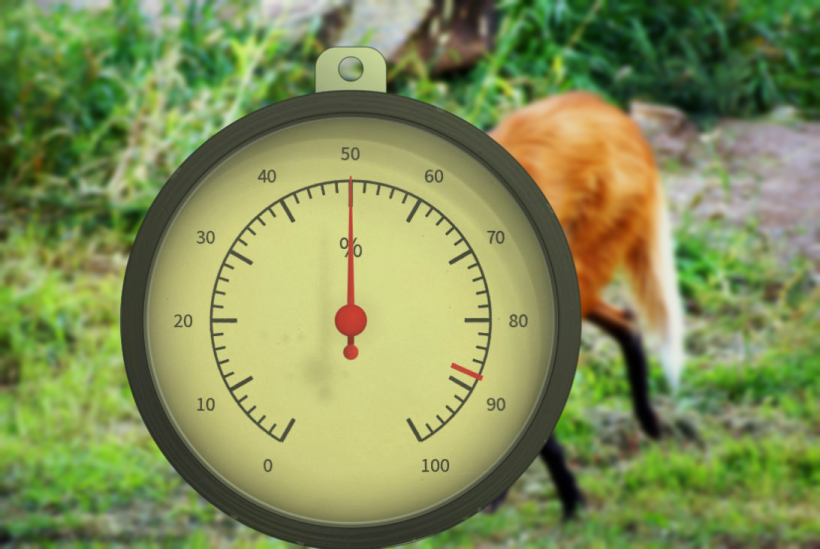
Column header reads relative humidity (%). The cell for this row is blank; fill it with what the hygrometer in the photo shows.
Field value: 50 %
